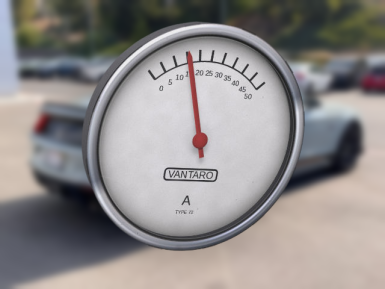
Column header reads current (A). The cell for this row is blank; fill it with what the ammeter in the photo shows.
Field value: 15 A
